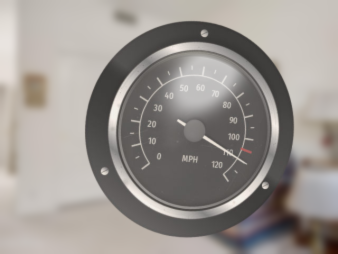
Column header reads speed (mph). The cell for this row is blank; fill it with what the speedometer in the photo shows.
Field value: 110 mph
